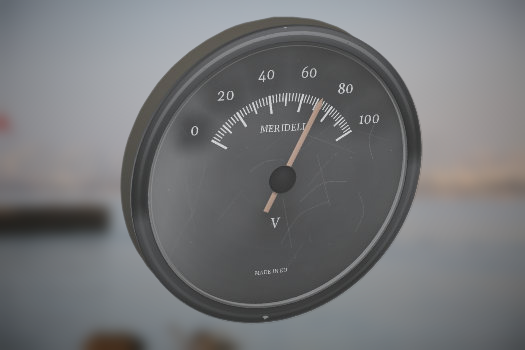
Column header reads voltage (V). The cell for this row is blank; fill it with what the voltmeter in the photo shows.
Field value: 70 V
